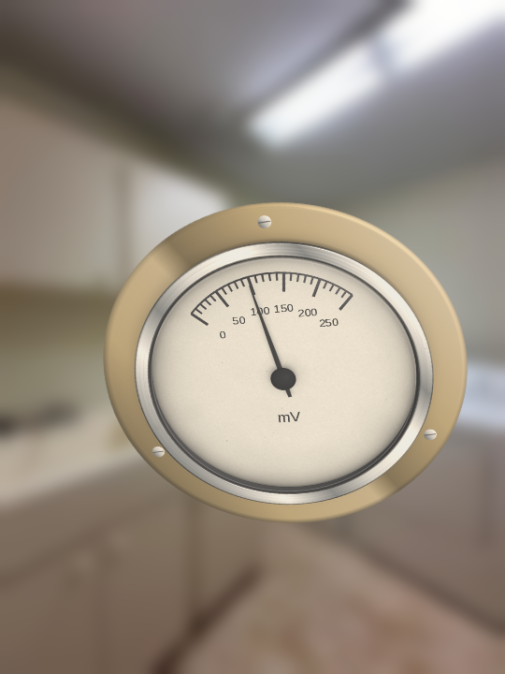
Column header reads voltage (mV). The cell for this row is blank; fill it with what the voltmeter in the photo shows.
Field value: 100 mV
